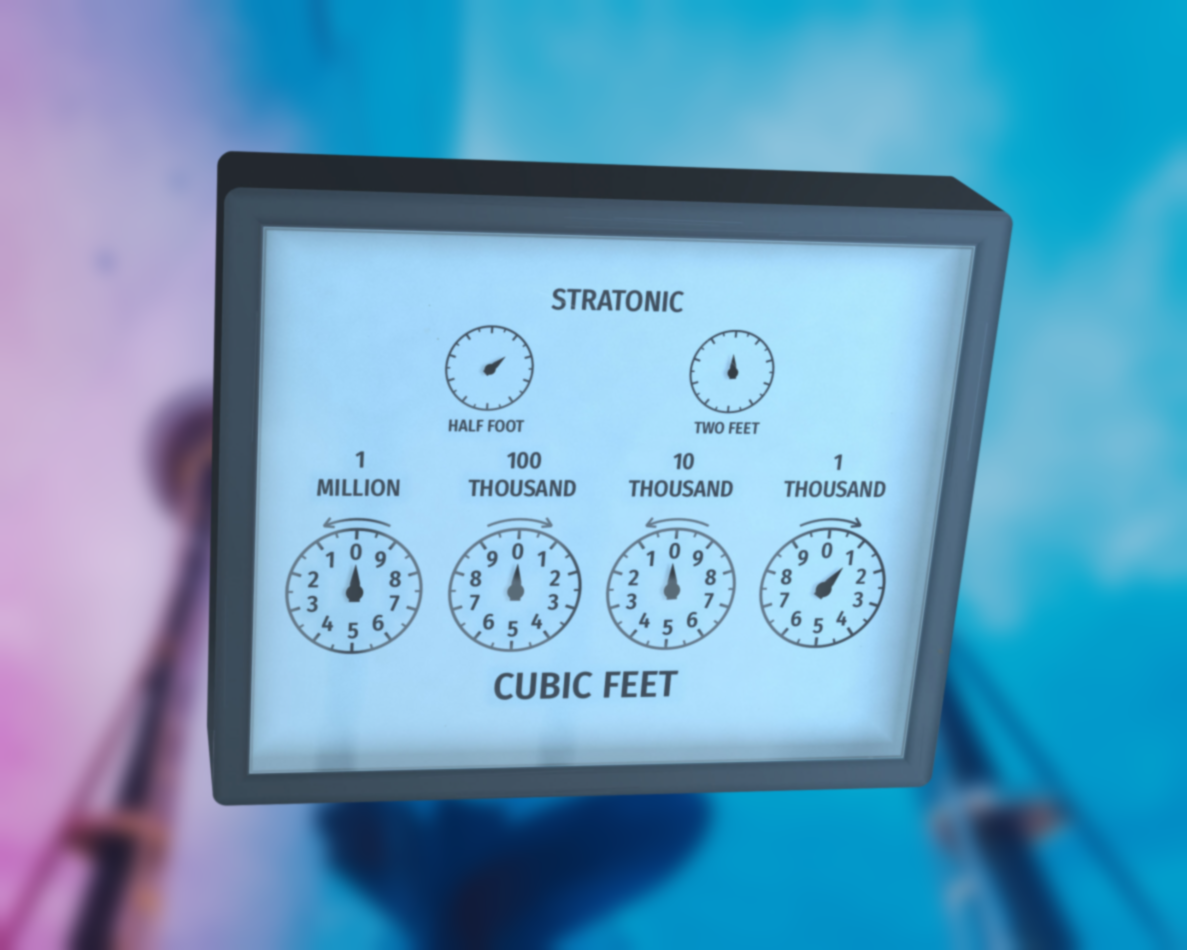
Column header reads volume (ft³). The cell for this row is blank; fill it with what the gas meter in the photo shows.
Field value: 100 ft³
